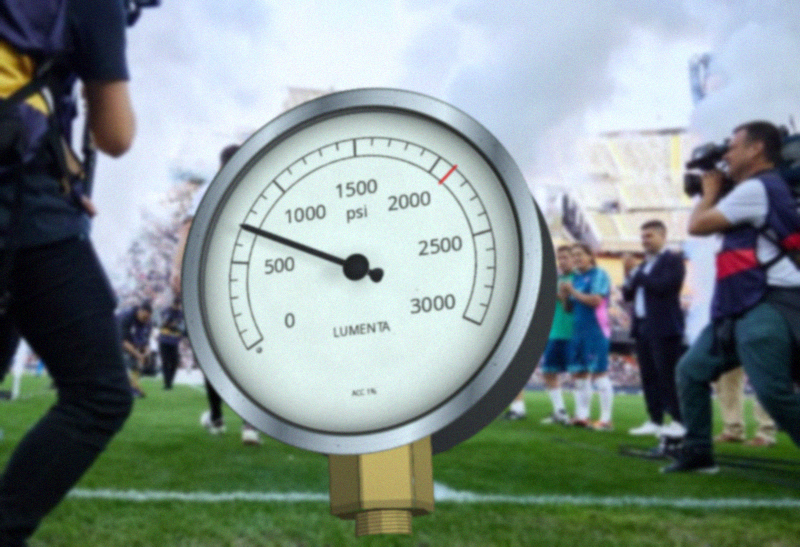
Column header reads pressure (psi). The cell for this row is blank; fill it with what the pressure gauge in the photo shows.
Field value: 700 psi
